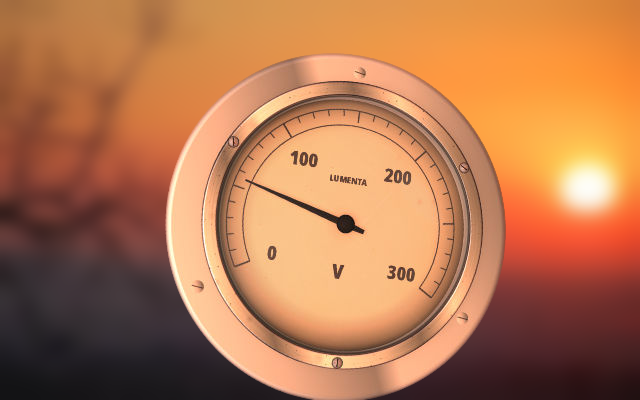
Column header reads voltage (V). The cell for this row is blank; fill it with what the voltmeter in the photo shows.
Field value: 55 V
